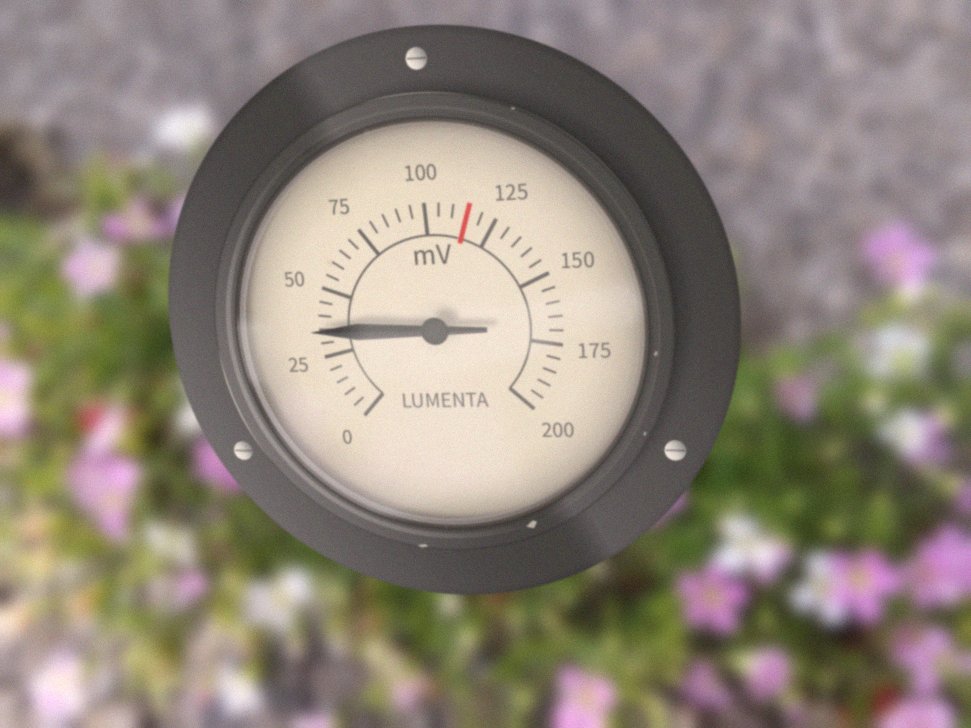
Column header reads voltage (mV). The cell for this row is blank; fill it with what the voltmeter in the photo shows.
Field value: 35 mV
